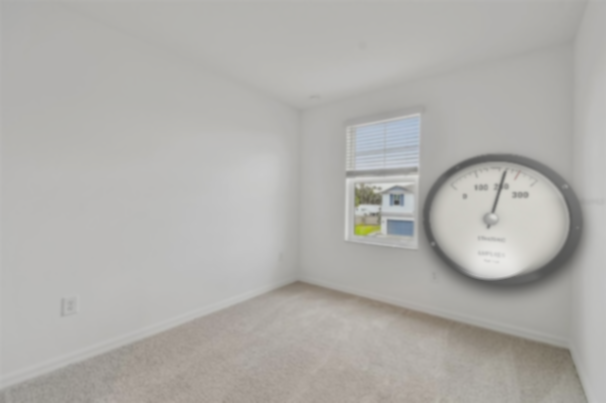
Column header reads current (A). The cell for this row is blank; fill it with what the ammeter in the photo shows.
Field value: 200 A
